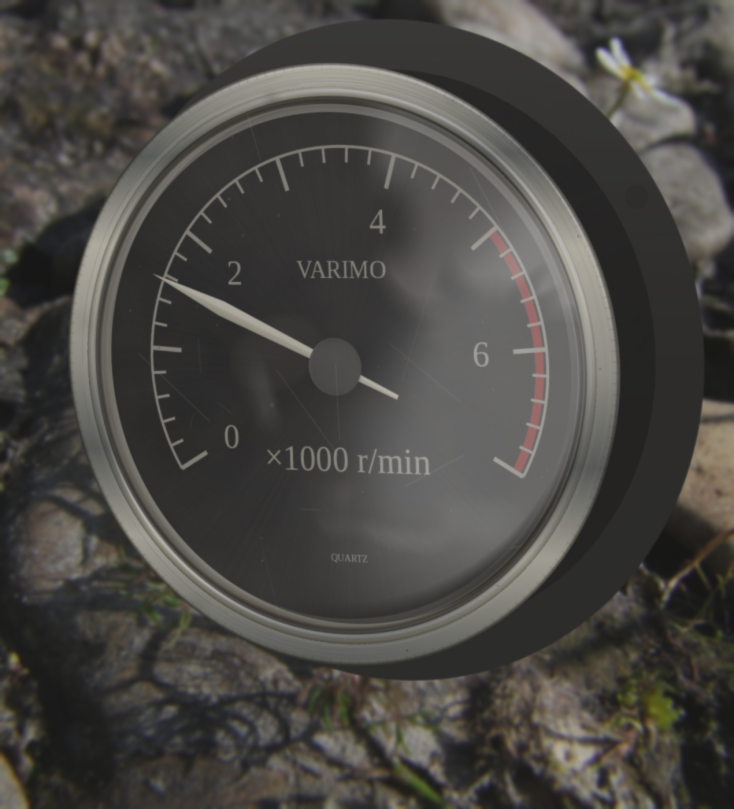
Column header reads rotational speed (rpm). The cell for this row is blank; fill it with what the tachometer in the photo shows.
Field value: 1600 rpm
